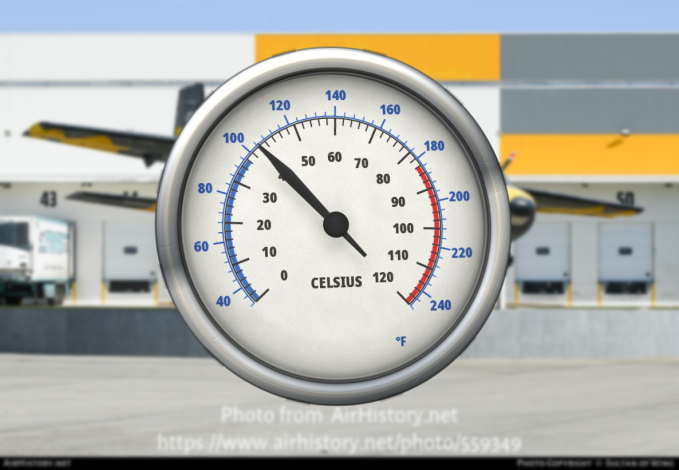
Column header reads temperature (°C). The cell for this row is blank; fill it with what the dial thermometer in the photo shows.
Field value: 40 °C
